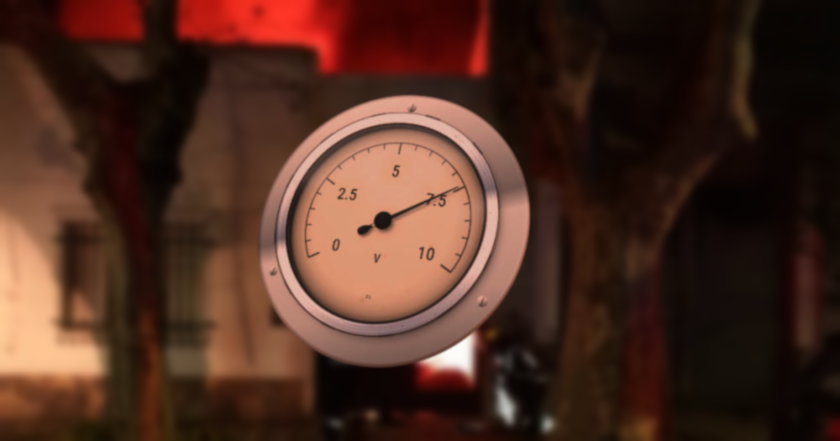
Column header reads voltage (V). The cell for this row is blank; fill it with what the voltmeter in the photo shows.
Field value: 7.5 V
